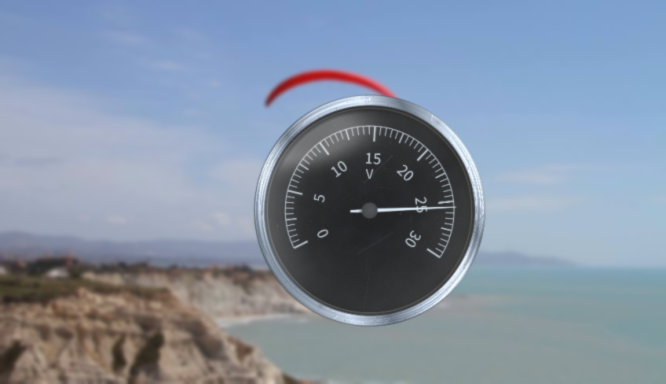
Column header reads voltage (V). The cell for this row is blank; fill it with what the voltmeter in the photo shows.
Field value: 25.5 V
